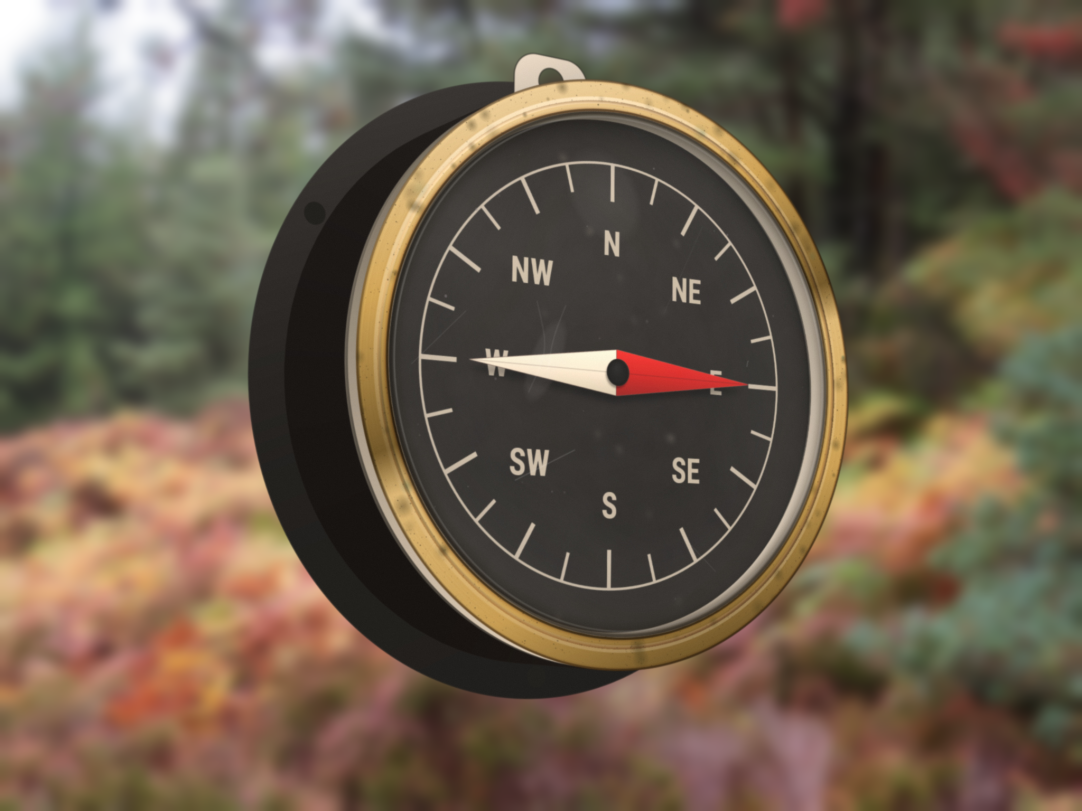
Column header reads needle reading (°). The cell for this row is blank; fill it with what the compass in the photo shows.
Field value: 90 °
